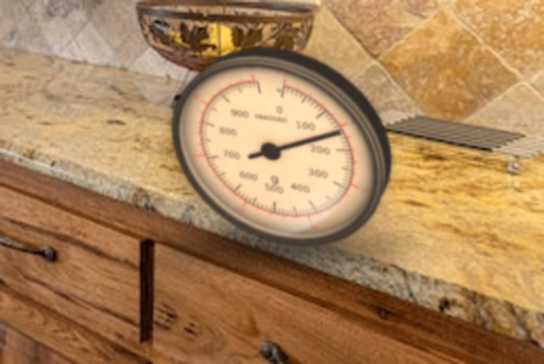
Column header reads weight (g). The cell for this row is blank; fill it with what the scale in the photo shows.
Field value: 150 g
